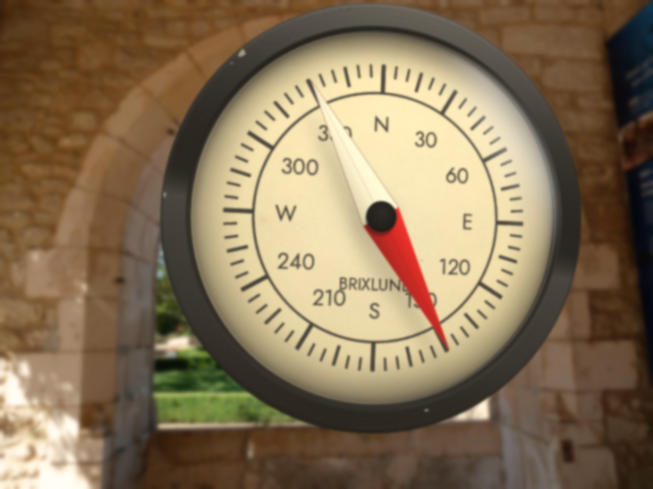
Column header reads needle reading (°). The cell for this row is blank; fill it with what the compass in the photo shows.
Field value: 150 °
